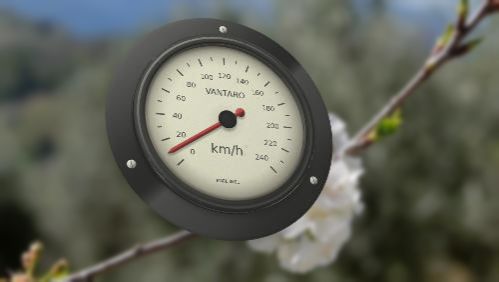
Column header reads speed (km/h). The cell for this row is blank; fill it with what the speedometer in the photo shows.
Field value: 10 km/h
